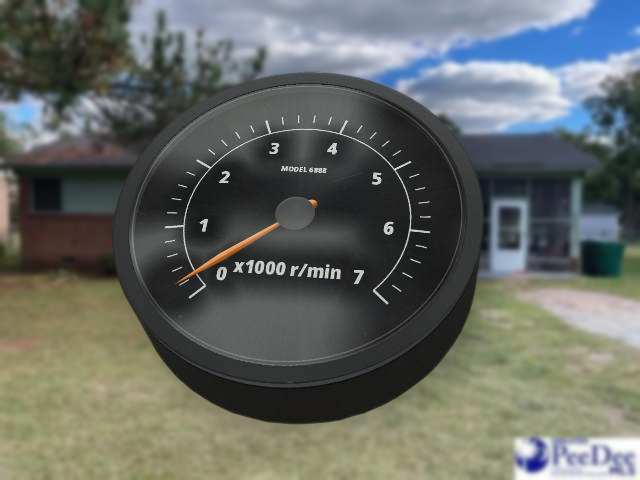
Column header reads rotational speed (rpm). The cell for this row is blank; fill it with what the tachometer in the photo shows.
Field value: 200 rpm
